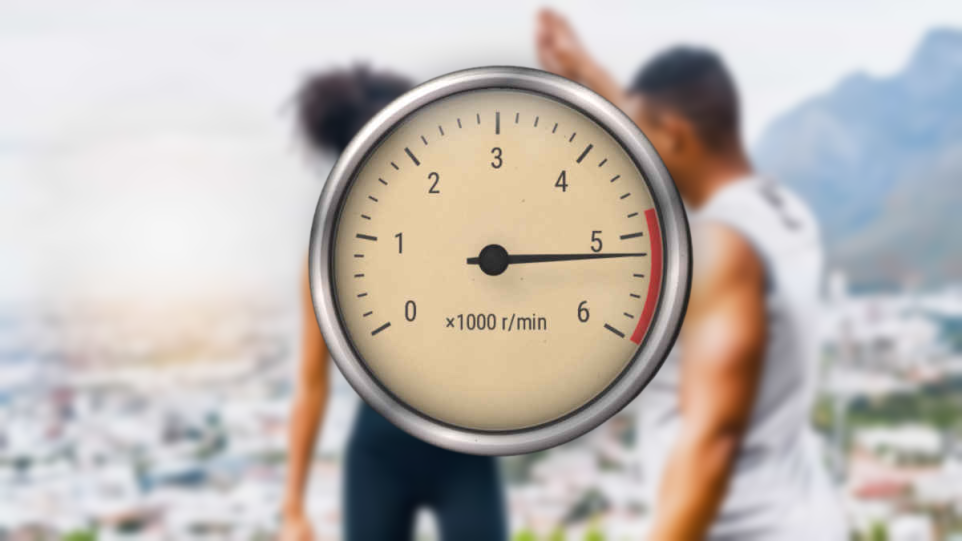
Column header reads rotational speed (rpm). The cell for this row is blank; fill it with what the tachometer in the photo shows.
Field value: 5200 rpm
